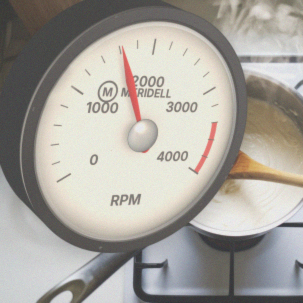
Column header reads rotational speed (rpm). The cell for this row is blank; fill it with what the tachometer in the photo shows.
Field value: 1600 rpm
